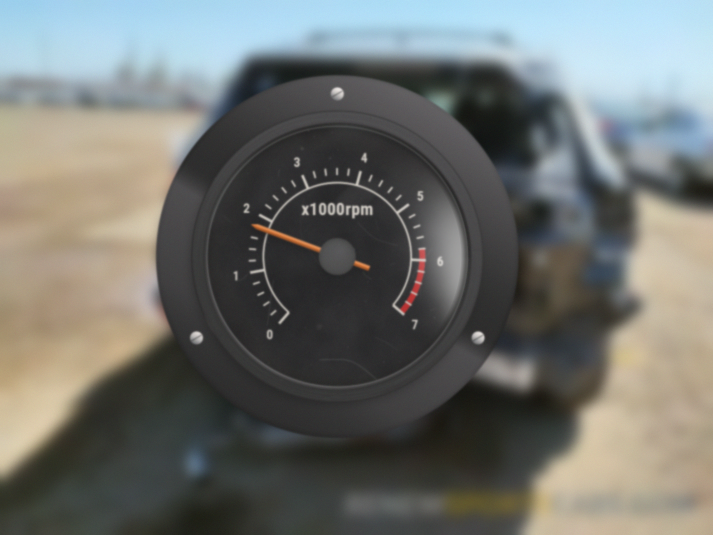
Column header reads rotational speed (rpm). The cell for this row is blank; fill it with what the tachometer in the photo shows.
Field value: 1800 rpm
